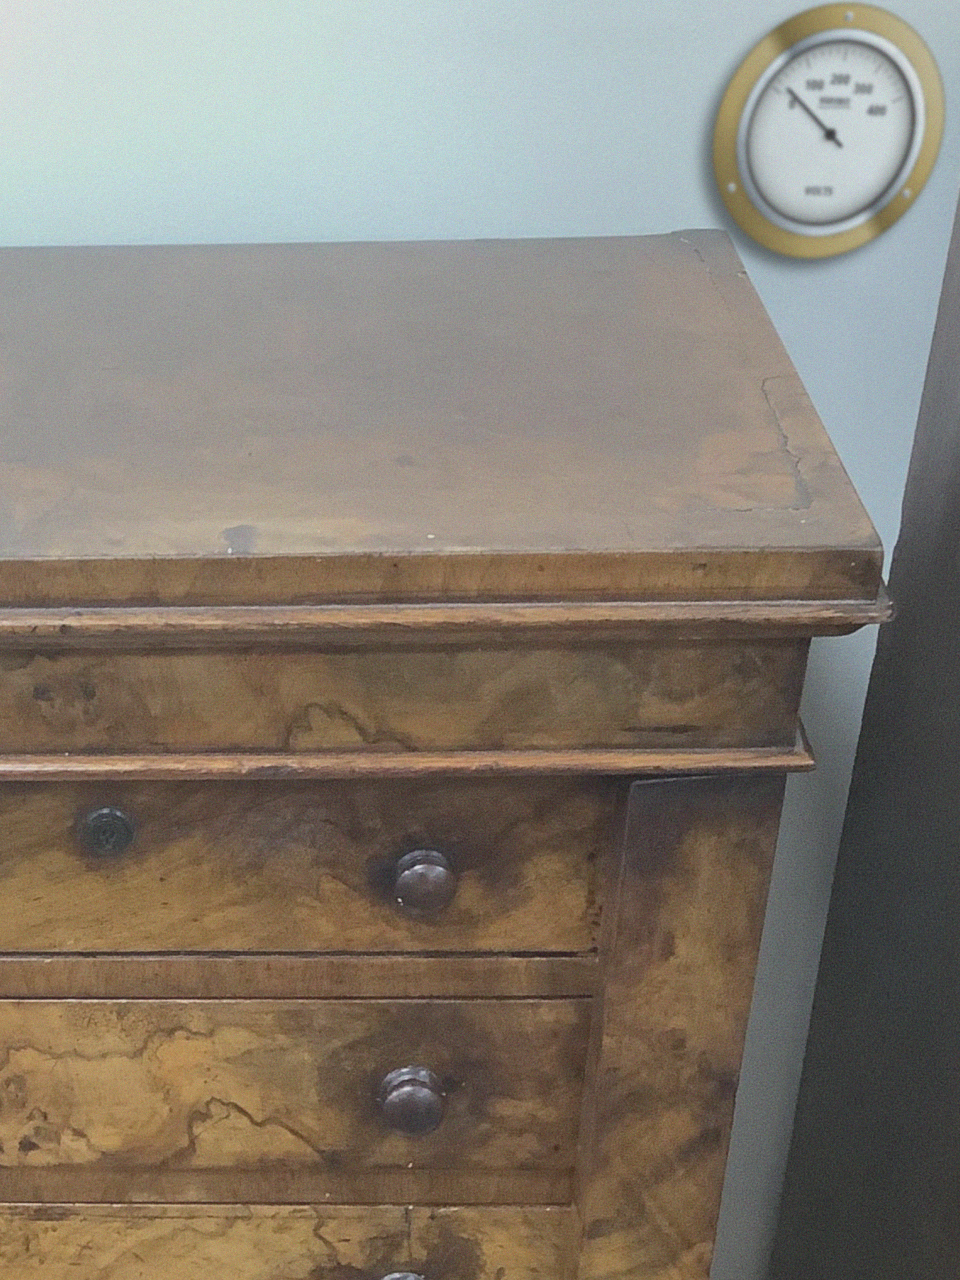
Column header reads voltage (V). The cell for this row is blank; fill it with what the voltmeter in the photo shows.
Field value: 20 V
